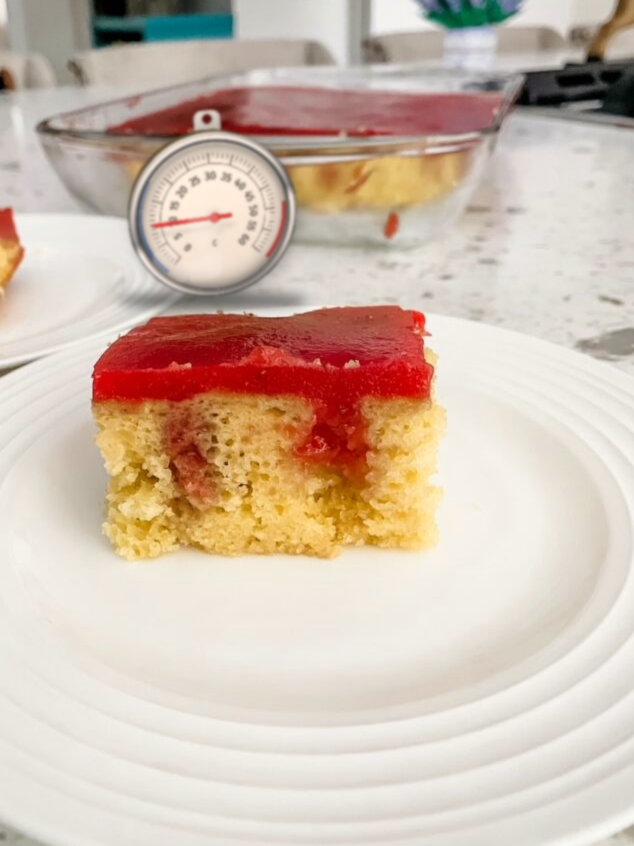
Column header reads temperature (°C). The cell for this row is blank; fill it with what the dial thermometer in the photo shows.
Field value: 10 °C
